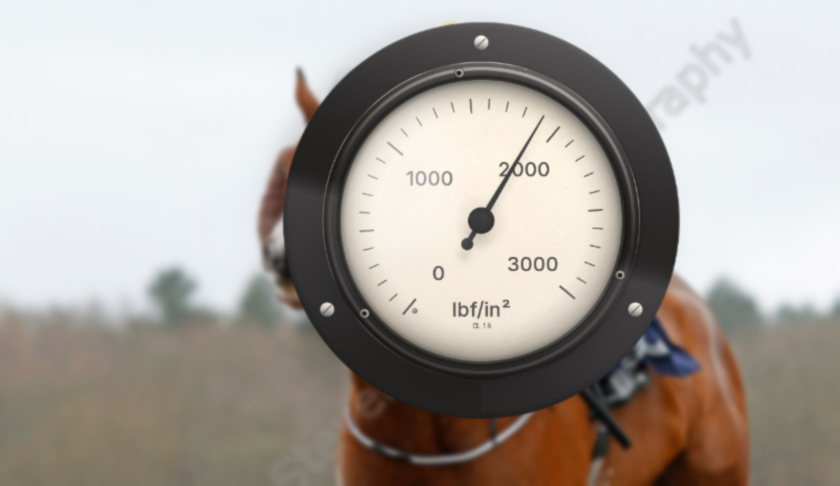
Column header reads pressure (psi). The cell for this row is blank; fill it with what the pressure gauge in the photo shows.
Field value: 1900 psi
